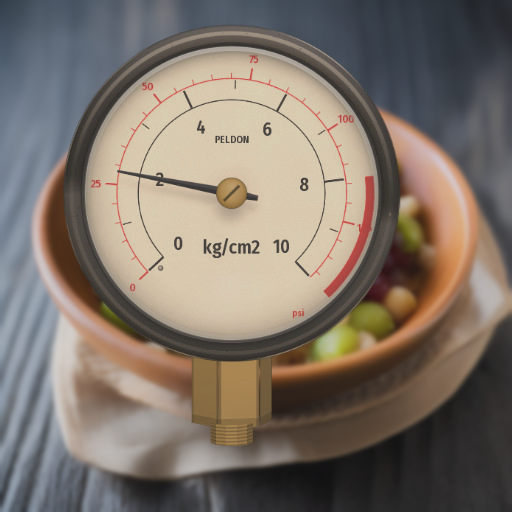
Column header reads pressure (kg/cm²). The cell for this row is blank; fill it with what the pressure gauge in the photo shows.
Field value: 2 kg/cm²
